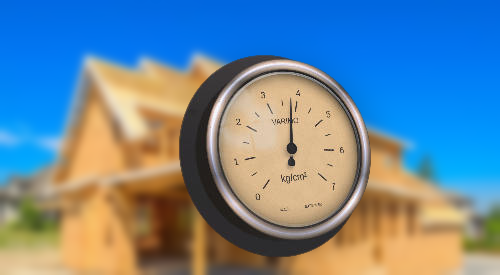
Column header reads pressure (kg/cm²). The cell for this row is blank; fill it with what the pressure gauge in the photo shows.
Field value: 3.75 kg/cm²
